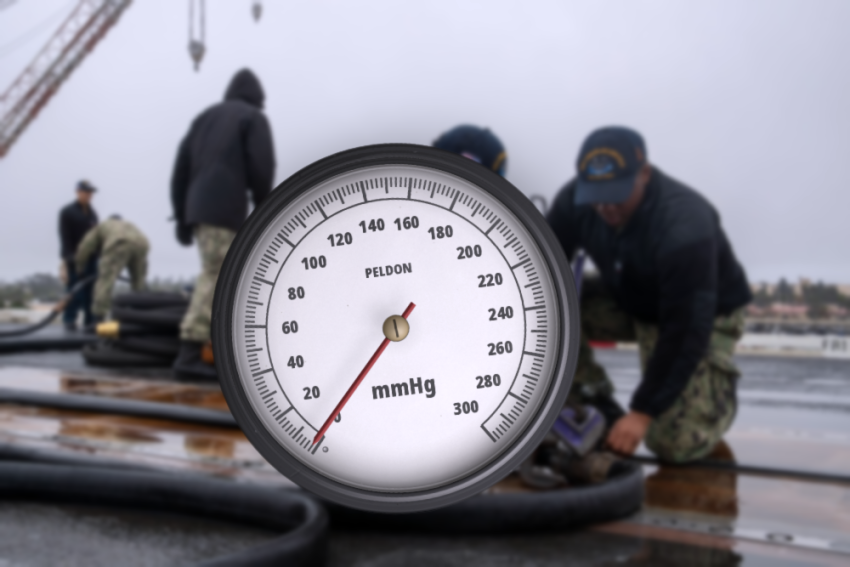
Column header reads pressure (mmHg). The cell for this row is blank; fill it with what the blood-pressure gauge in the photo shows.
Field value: 2 mmHg
